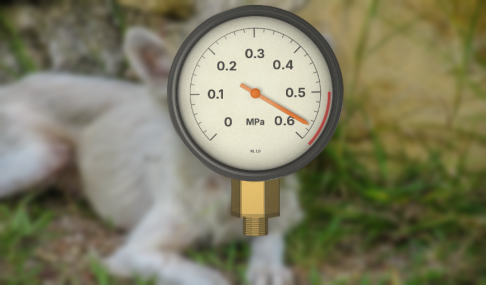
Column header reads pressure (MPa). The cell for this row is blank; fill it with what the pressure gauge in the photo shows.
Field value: 0.57 MPa
